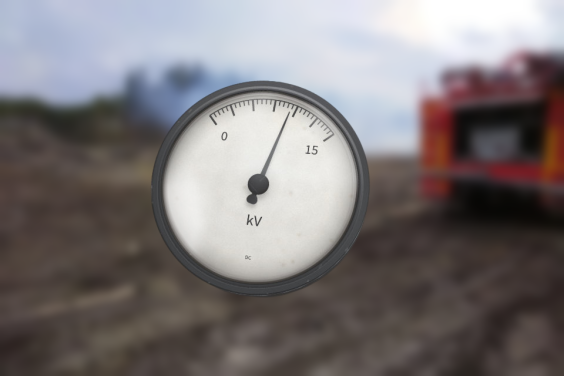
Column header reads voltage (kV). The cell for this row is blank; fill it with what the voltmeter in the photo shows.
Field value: 9.5 kV
